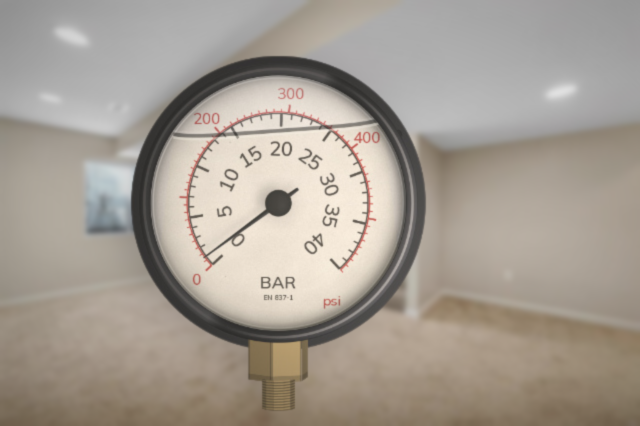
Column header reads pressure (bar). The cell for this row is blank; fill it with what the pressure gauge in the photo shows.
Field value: 1 bar
